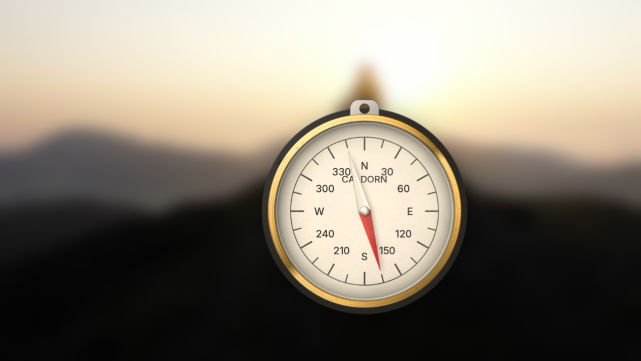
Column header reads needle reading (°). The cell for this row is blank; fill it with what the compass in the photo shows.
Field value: 165 °
